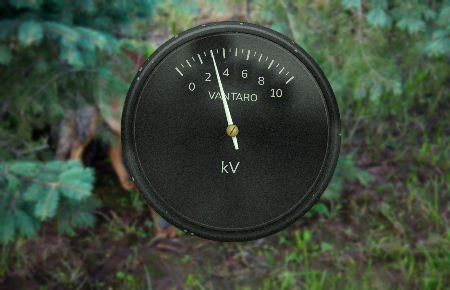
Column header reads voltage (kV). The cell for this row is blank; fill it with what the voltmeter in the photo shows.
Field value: 3 kV
